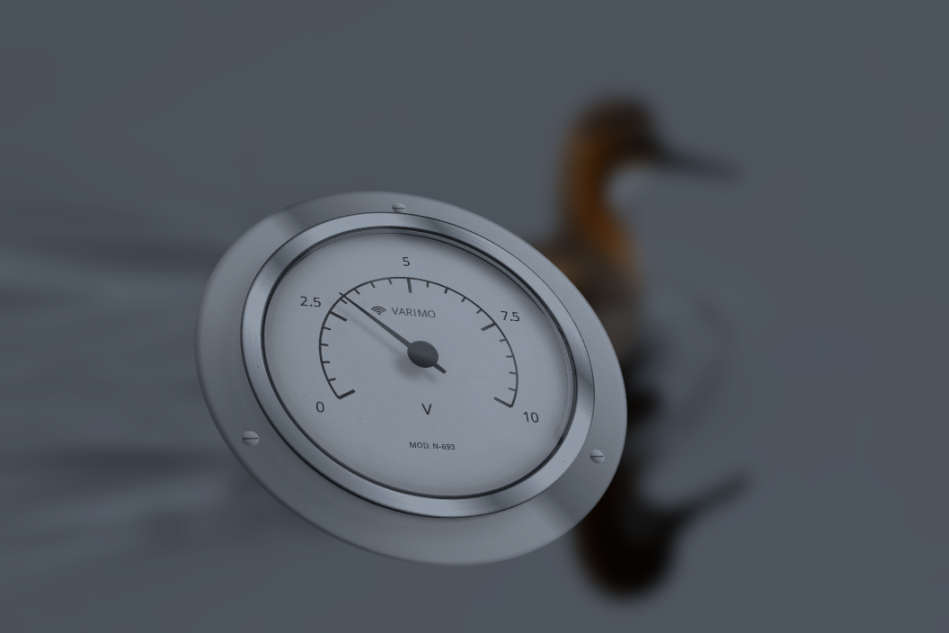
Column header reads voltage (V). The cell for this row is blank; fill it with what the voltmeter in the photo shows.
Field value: 3 V
